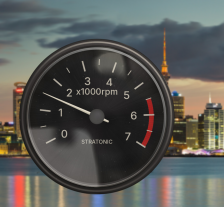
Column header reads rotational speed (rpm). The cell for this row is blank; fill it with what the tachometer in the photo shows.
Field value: 1500 rpm
